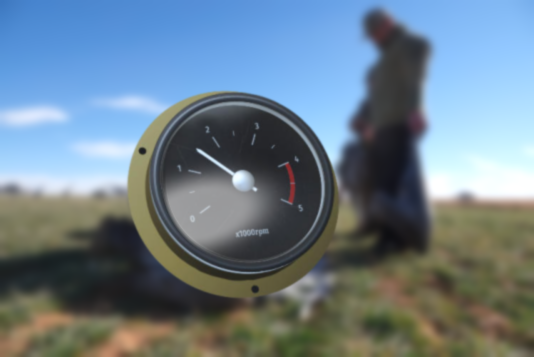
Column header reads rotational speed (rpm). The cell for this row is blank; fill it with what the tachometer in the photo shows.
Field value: 1500 rpm
